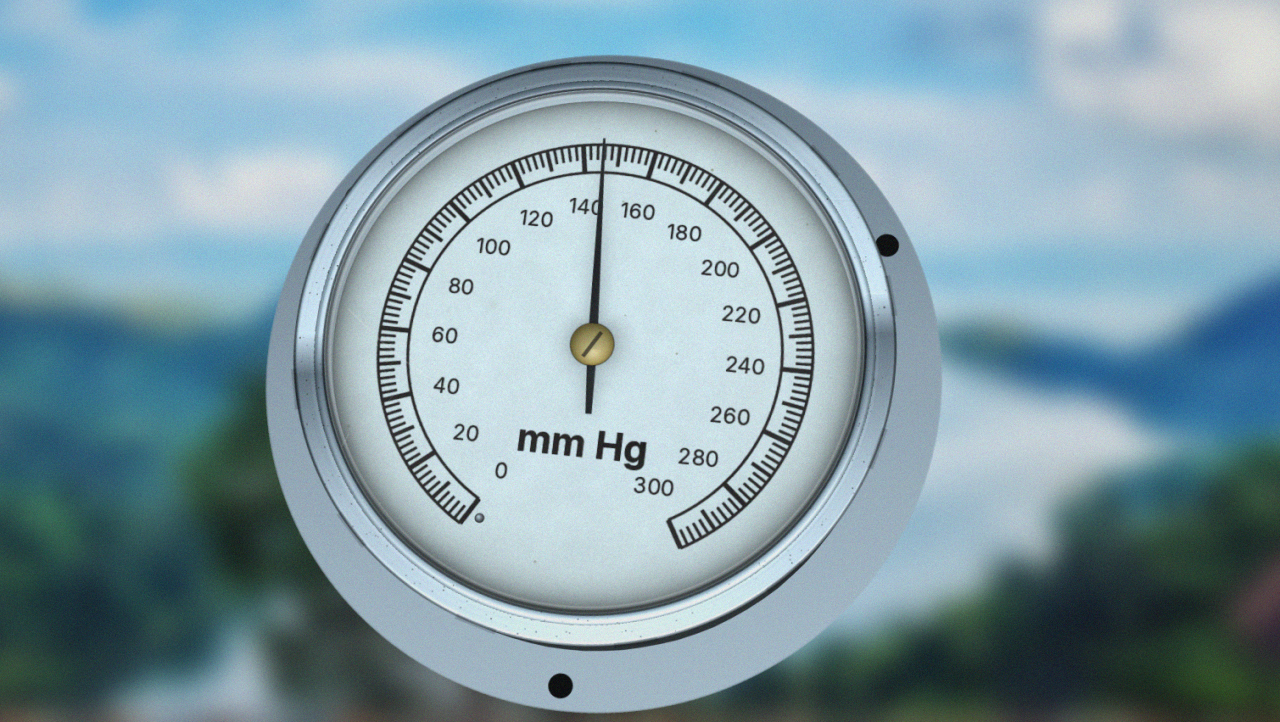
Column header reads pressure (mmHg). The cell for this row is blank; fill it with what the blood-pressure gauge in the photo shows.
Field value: 146 mmHg
